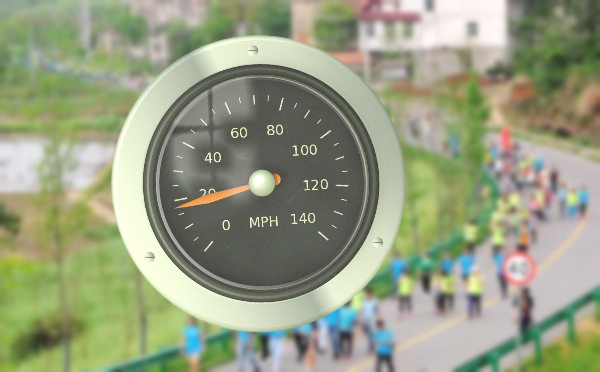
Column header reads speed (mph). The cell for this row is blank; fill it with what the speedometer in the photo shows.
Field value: 17.5 mph
